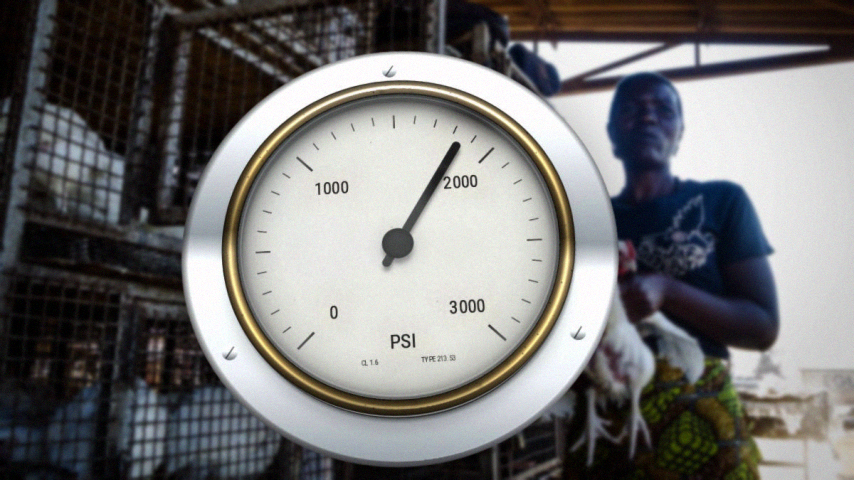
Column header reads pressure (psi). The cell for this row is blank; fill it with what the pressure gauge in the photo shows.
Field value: 1850 psi
